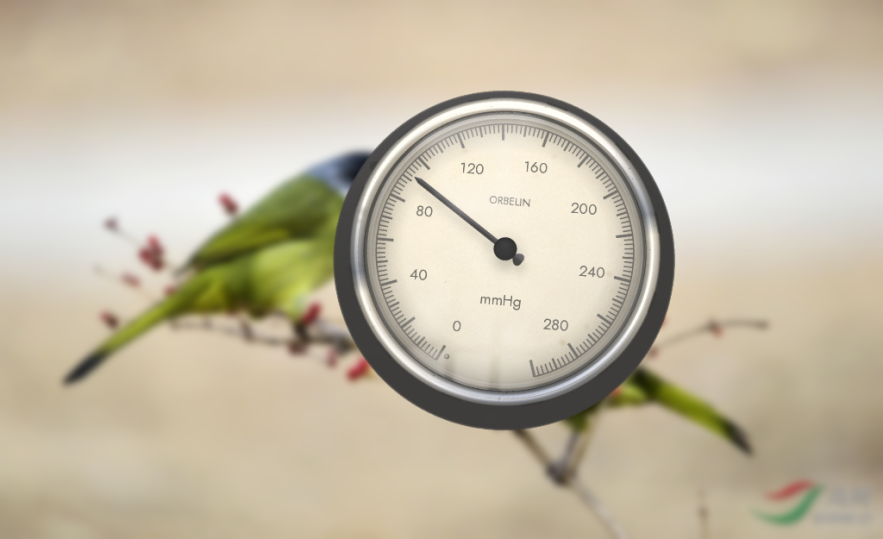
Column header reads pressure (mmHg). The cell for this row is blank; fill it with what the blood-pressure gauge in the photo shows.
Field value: 92 mmHg
